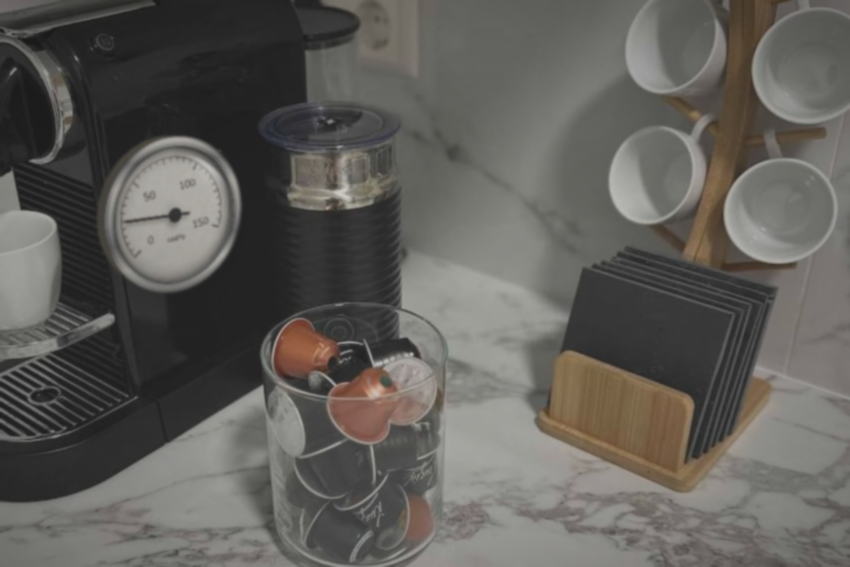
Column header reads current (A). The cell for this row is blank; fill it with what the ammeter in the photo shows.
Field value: 25 A
